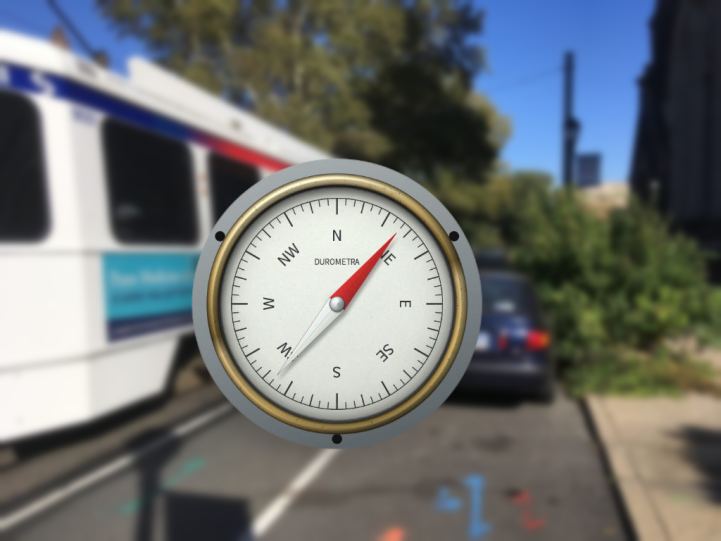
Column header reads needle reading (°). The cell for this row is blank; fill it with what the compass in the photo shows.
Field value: 40 °
